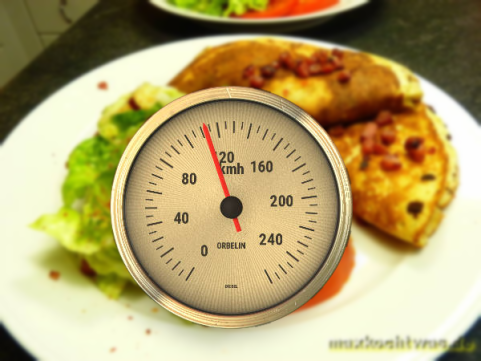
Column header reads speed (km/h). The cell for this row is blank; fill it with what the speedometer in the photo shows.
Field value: 112.5 km/h
